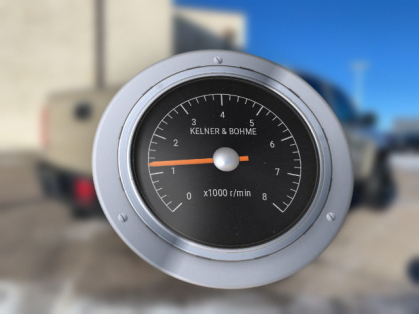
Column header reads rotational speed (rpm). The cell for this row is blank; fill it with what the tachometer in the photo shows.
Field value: 1200 rpm
